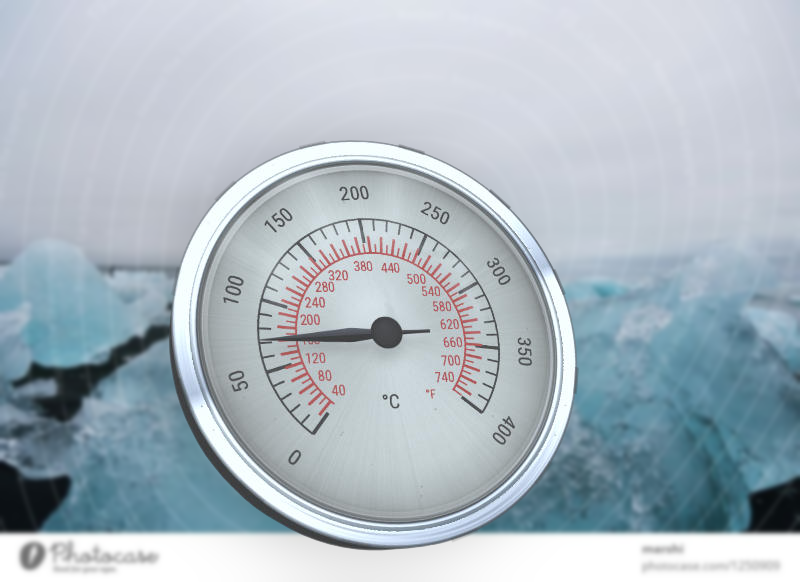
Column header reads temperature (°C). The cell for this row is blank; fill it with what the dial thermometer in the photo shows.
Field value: 70 °C
